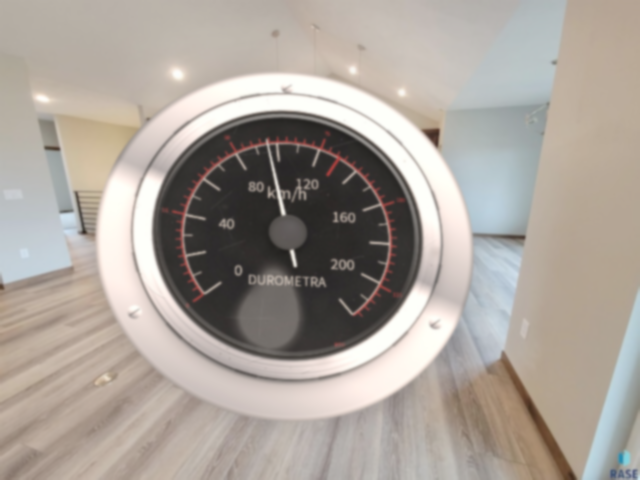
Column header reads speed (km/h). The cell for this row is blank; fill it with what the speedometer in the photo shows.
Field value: 95 km/h
